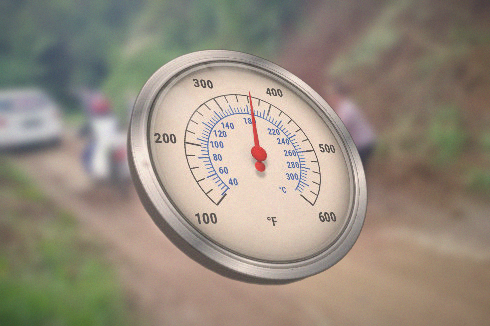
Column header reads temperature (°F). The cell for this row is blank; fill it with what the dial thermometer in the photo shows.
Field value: 360 °F
